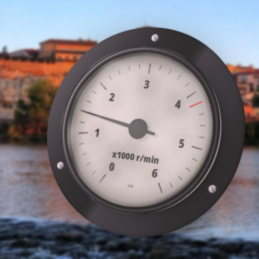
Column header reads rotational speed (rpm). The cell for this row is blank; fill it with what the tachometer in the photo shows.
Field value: 1400 rpm
